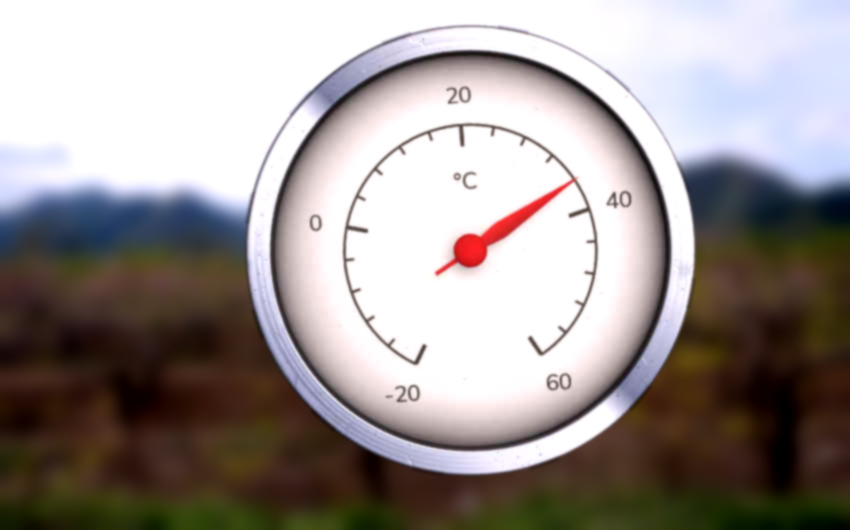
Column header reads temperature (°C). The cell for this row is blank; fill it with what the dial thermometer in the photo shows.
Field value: 36 °C
